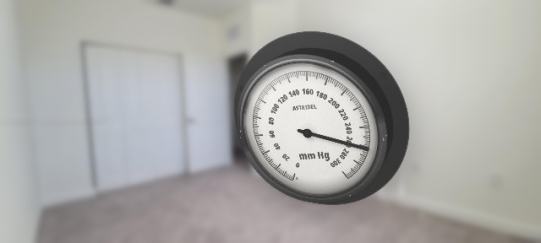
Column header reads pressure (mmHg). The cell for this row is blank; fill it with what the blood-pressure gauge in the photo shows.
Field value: 260 mmHg
